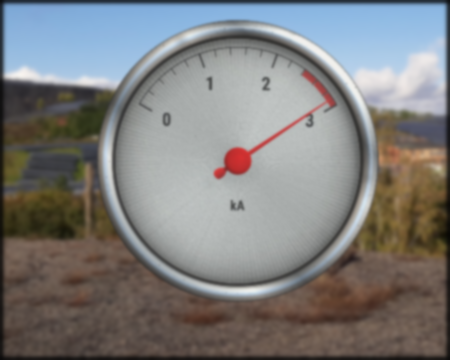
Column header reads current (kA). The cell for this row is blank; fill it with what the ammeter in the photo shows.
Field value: 2.9 kA
